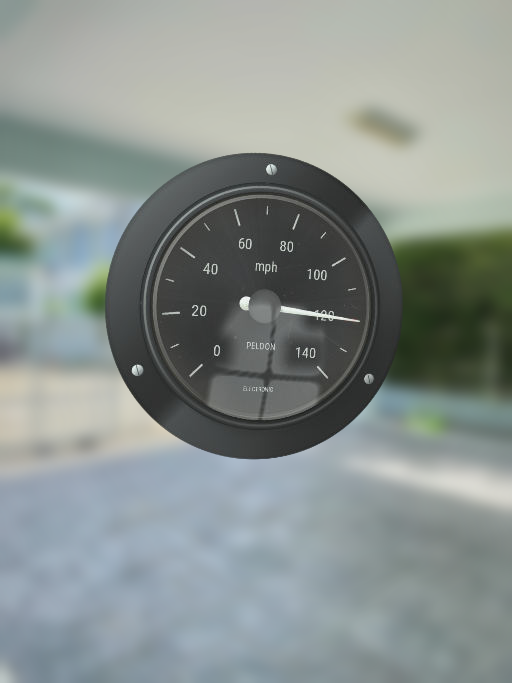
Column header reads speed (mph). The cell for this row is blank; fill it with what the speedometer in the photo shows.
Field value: 120 mph
